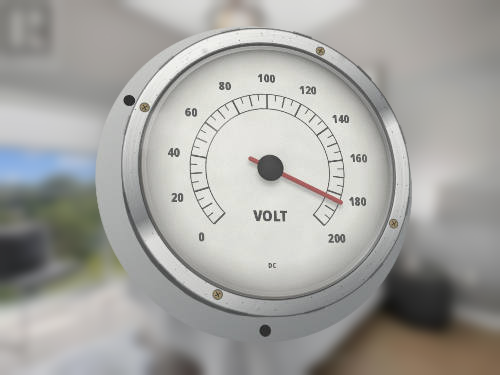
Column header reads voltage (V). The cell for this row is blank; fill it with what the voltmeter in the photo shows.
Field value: 185 V
